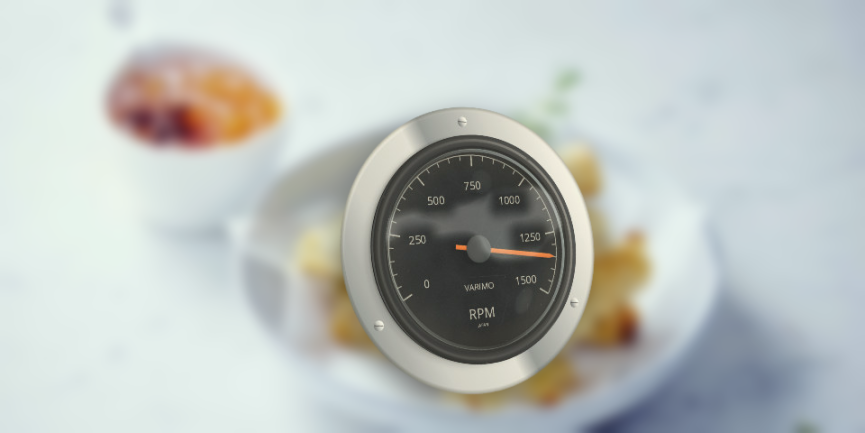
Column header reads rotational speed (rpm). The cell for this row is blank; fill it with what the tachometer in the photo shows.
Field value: 1350 rpm
